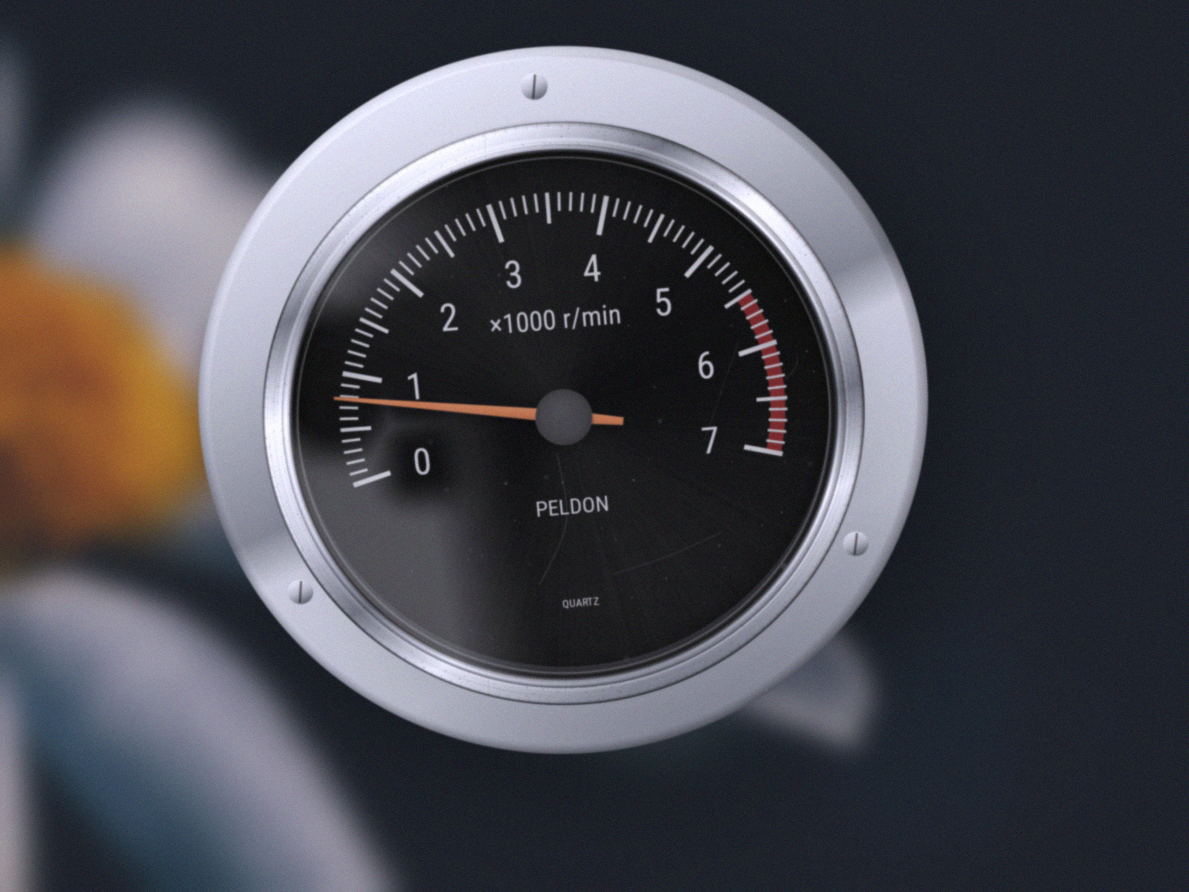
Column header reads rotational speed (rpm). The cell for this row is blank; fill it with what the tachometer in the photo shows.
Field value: 800 rpm
